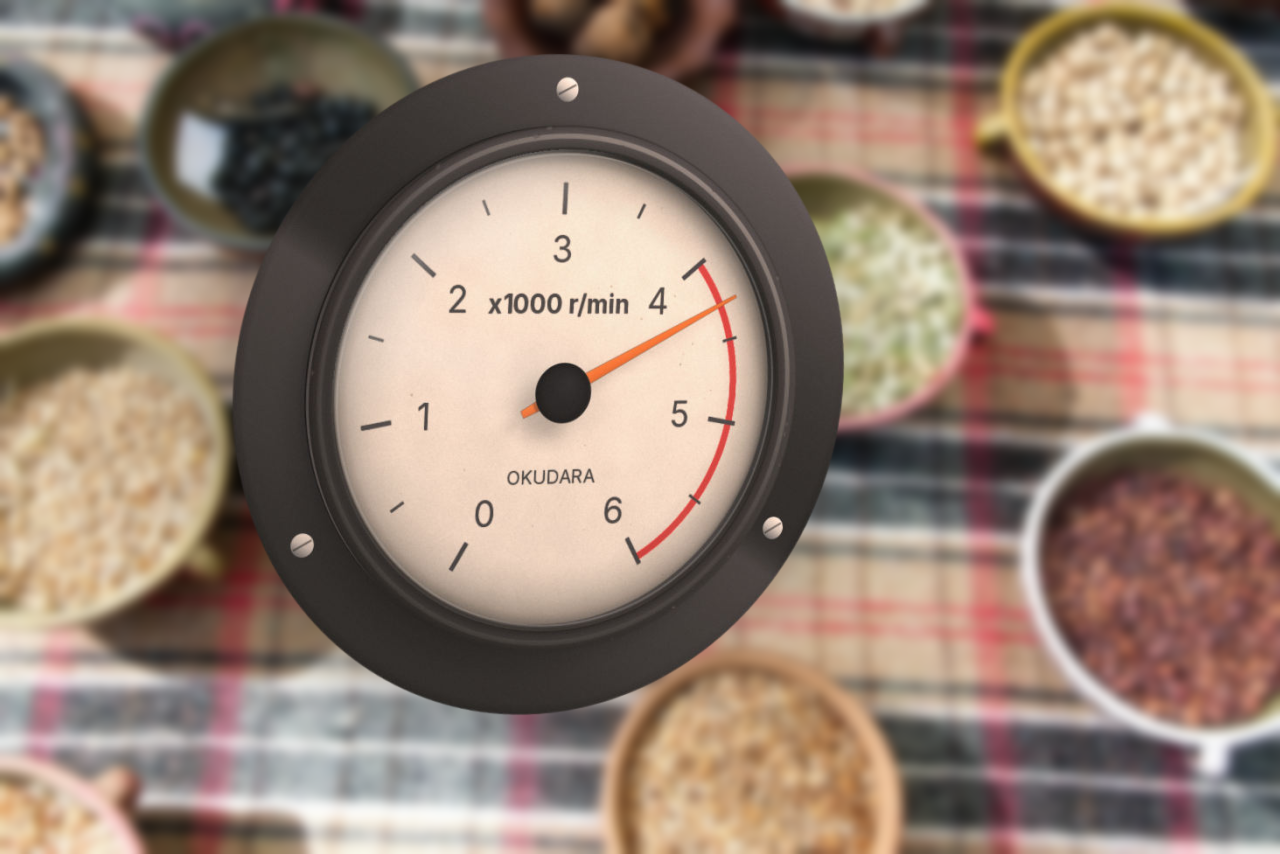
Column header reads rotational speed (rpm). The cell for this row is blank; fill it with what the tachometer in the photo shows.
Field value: 4250 rpm
